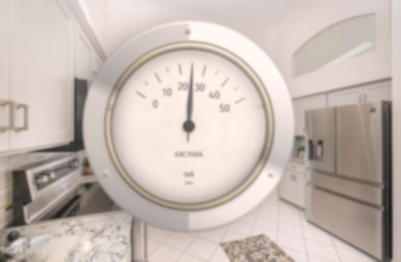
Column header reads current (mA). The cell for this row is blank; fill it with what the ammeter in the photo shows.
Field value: 25 mA
